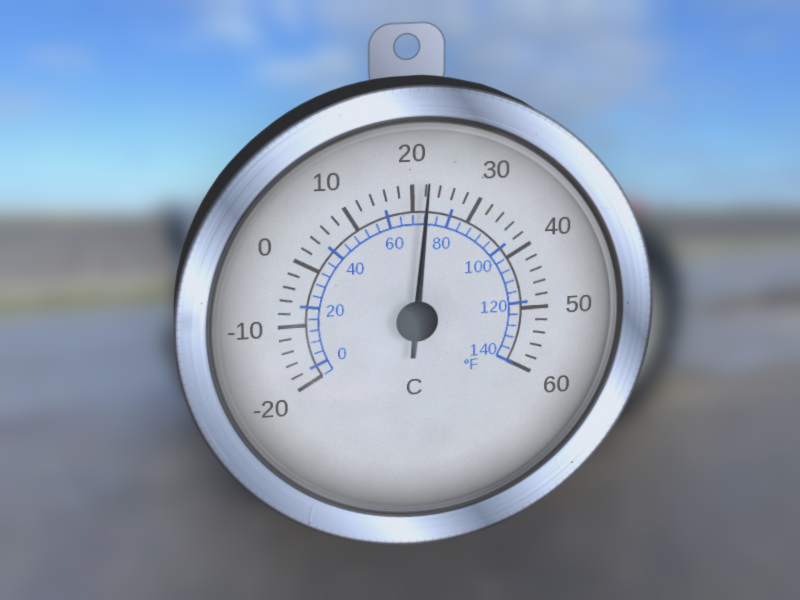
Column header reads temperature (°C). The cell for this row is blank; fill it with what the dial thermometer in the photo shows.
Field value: 22 °C
